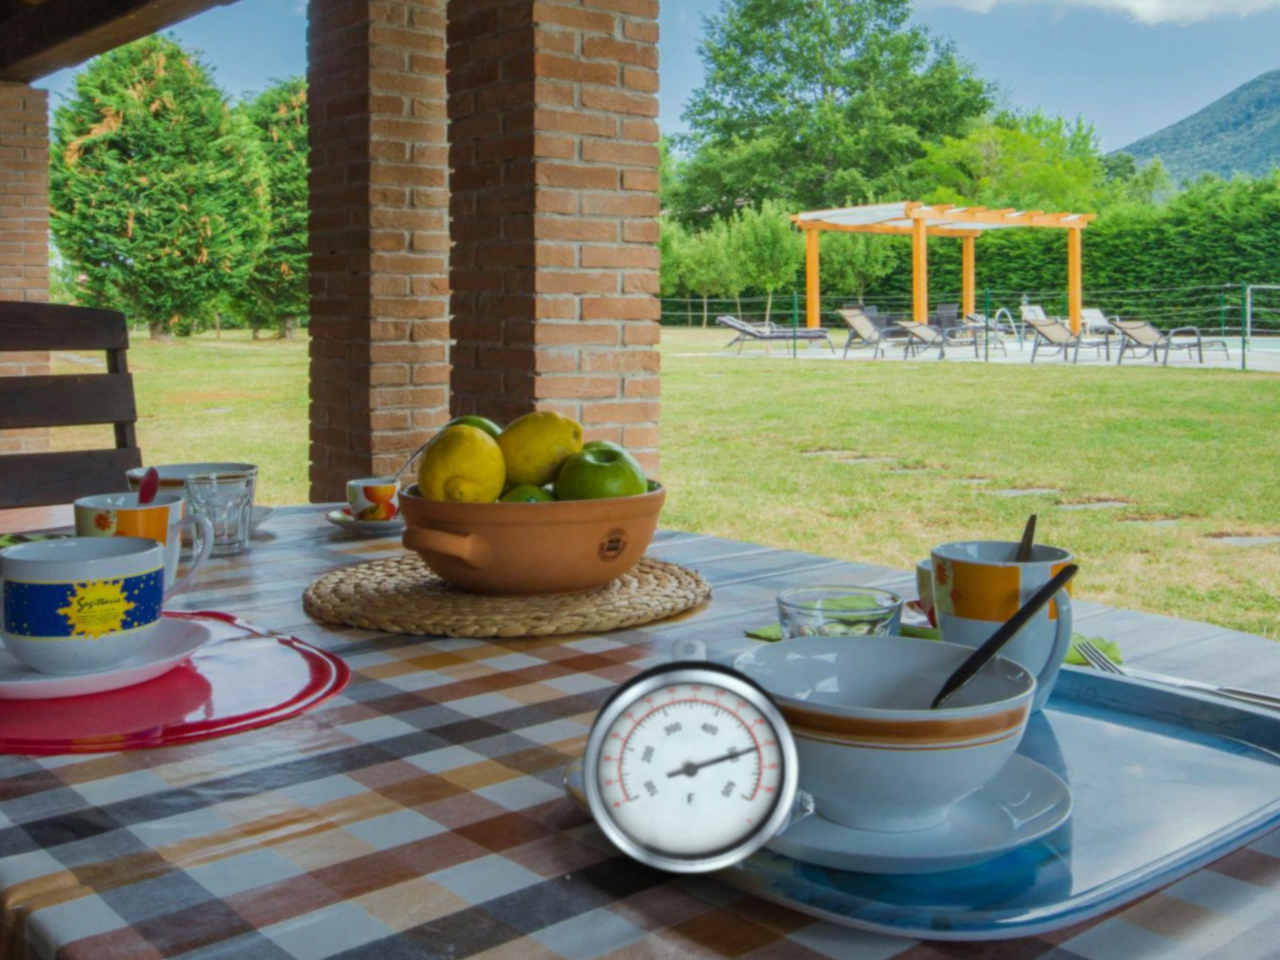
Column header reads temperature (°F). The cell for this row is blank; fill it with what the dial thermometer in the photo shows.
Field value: 500 °F
